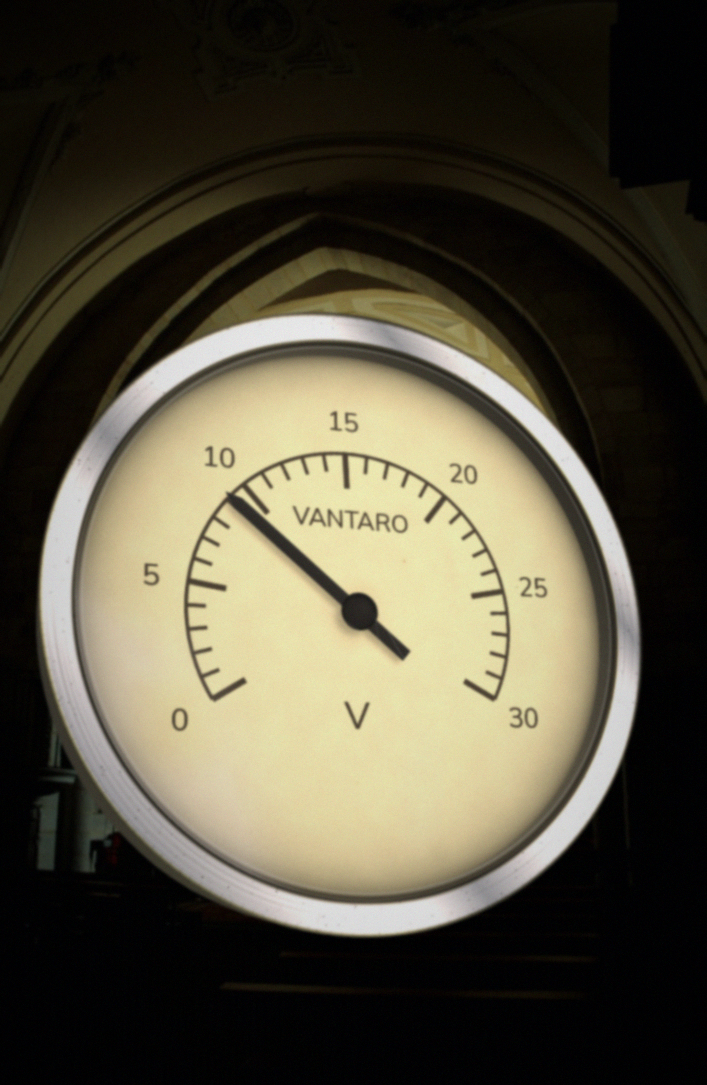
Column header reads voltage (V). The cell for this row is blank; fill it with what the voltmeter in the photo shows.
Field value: 9 V
